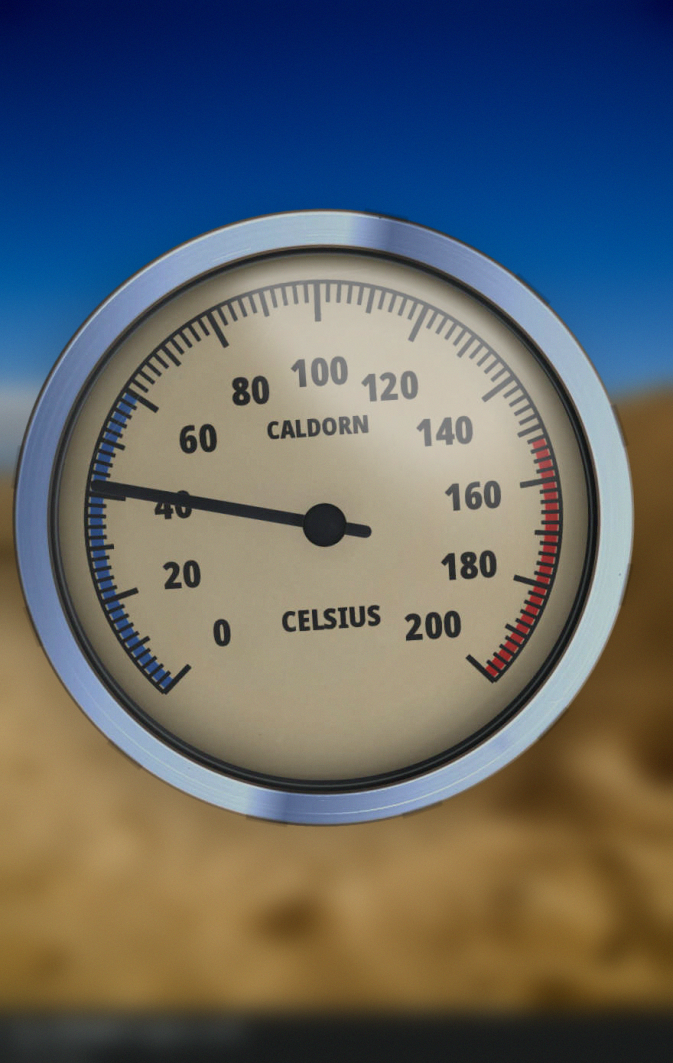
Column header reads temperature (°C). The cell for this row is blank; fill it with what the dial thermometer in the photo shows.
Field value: 42 °C
